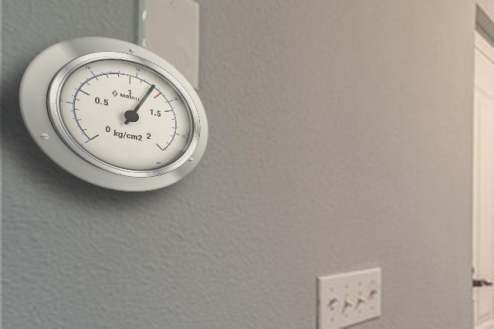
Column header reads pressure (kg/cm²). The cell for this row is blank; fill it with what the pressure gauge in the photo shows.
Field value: 1.2 kg/cm²
